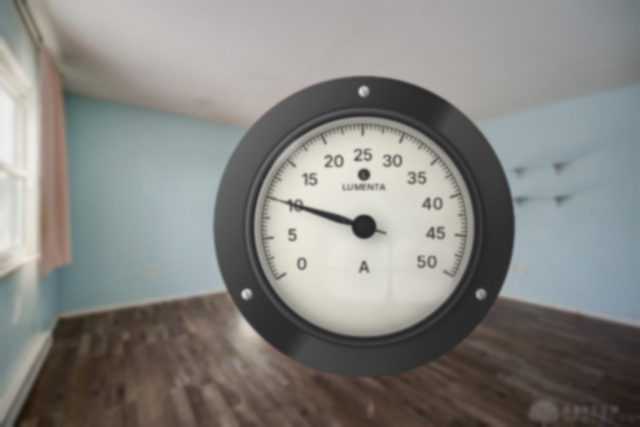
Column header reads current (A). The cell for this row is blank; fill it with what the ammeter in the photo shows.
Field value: 10 A
